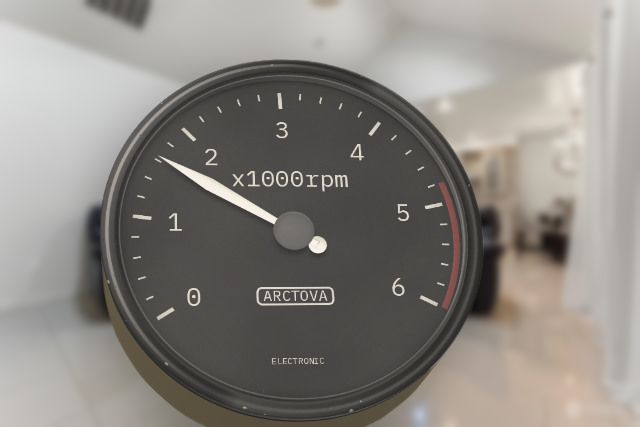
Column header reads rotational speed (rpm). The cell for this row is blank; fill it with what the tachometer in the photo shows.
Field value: 1600 rpm
